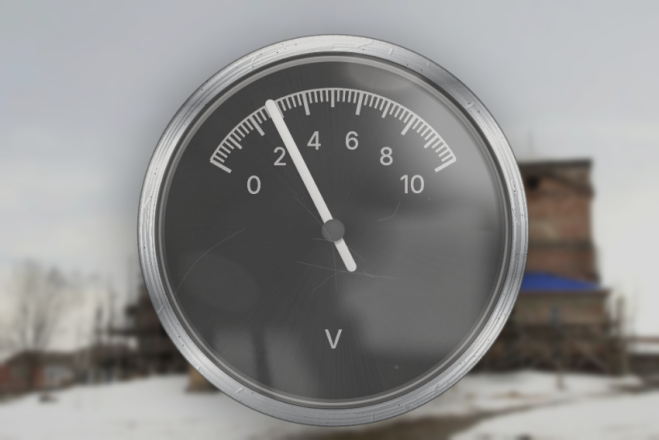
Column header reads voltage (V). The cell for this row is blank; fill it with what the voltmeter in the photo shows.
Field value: 2.8 V
